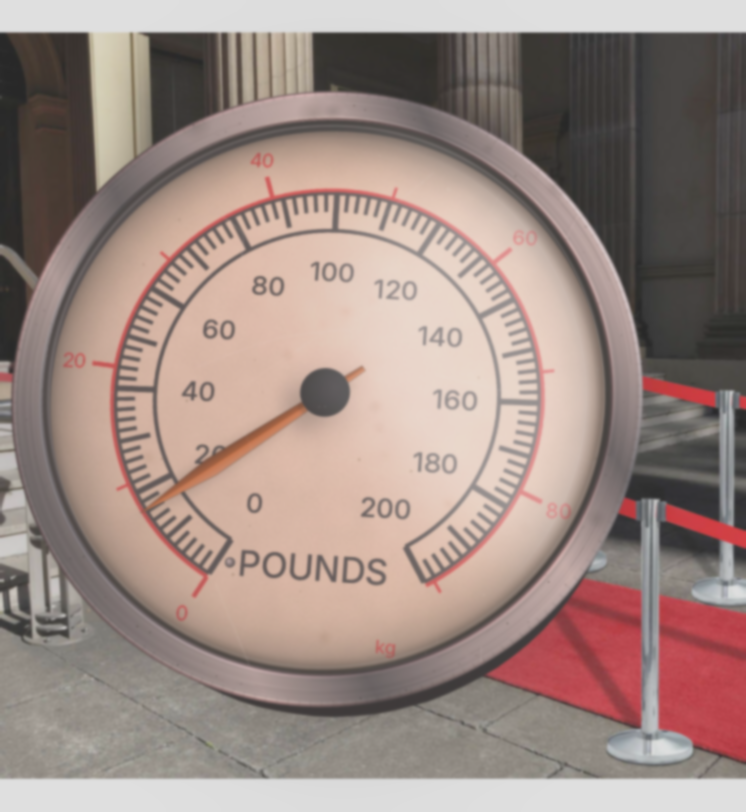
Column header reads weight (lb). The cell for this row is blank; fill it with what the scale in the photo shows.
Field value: 16 lb
